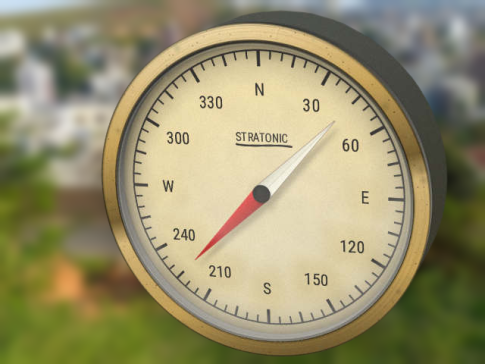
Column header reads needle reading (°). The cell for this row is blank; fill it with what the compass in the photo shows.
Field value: 225 °
